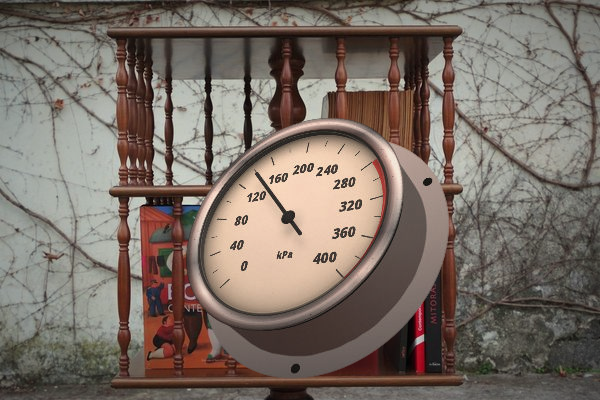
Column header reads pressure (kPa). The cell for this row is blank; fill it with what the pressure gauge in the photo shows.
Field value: 140 kPa
